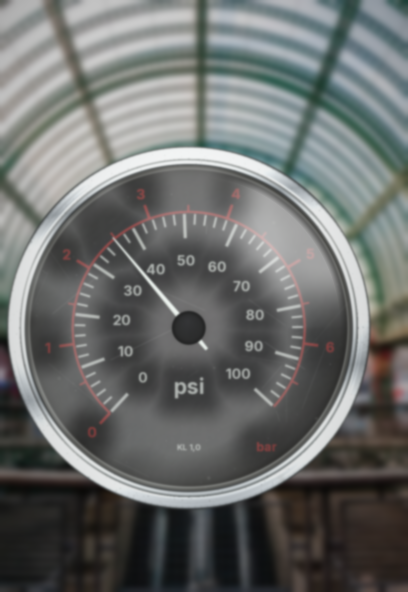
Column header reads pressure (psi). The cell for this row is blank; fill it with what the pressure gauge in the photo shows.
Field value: 36 psi
